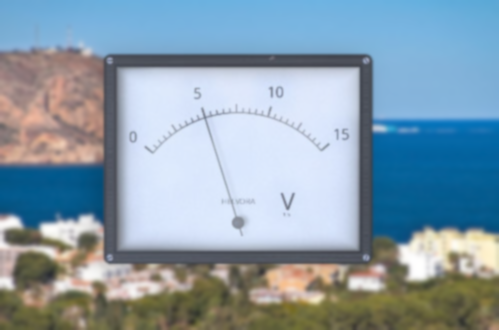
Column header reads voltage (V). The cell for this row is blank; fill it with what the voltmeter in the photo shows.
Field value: 5 V
